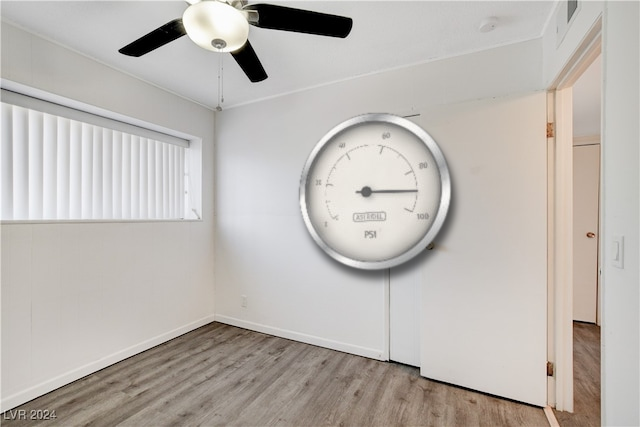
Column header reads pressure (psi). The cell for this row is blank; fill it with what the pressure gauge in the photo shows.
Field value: 90 psi
